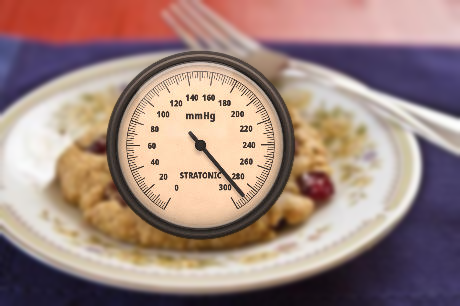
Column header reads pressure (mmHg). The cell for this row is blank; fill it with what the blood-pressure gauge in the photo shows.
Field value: 290 mmHg
